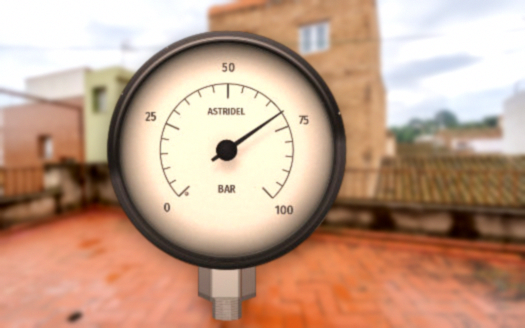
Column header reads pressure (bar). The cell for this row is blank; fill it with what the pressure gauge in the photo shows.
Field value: 70 bar
